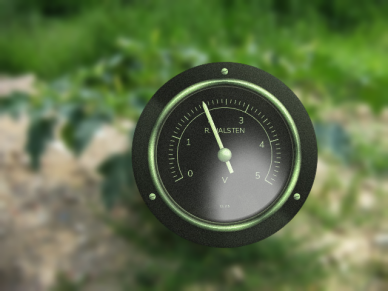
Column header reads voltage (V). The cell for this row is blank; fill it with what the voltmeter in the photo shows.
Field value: 2 V
